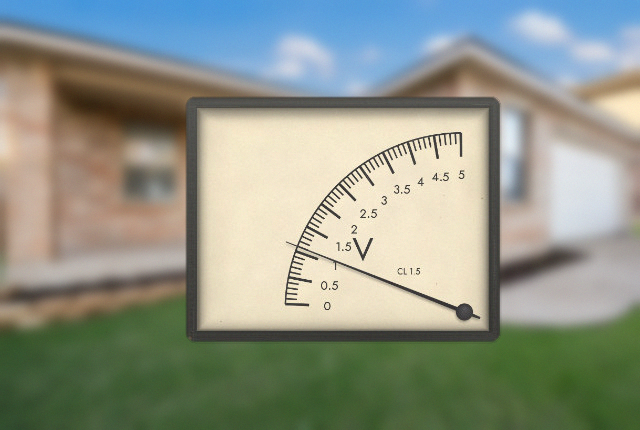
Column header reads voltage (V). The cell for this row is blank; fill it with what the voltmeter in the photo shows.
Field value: 1.1 V
